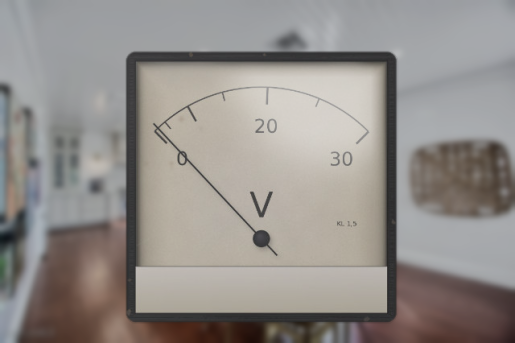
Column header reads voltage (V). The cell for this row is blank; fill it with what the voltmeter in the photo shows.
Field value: 2.5 V
